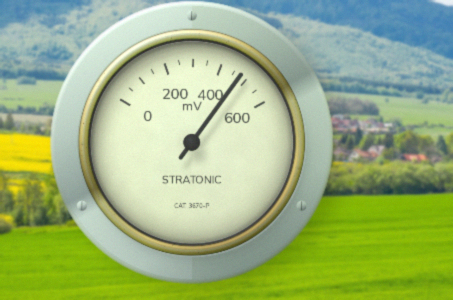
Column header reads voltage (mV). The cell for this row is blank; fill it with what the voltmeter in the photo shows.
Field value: 475 mV
